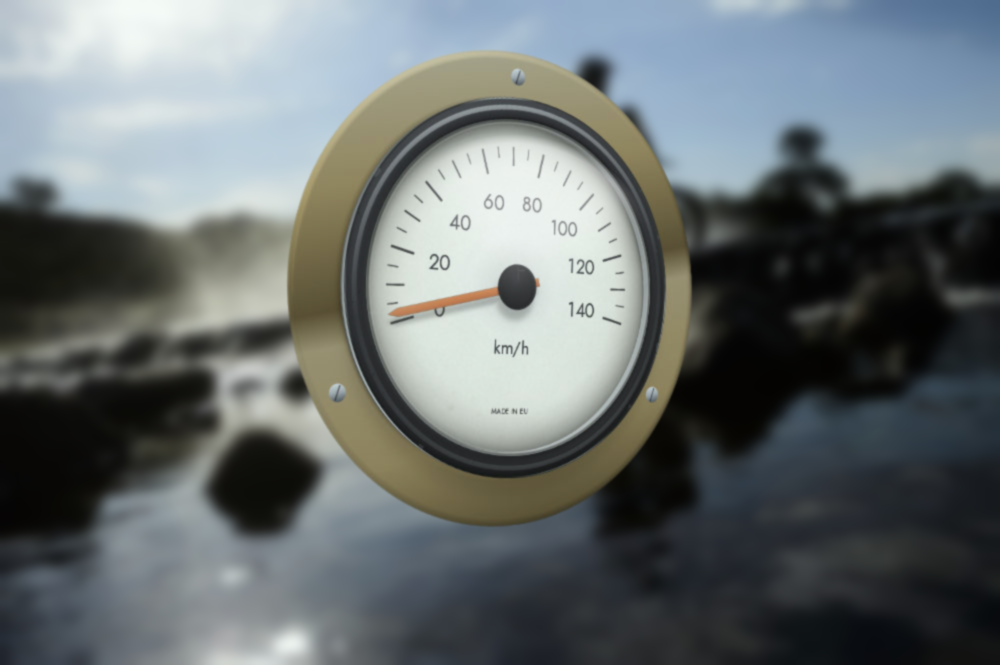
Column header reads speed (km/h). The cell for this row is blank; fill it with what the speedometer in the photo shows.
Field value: 2.5 km/h
